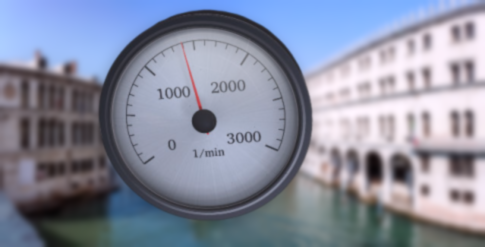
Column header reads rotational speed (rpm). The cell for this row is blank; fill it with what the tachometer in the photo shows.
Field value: 1400 rpm
